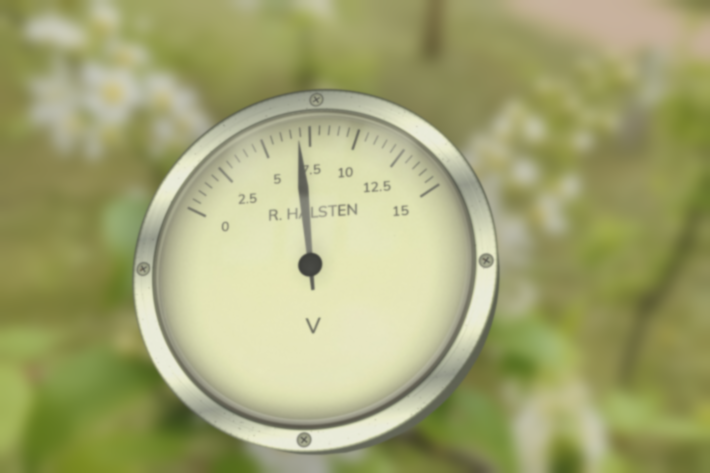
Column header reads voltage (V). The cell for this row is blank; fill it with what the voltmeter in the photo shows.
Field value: 7 V
